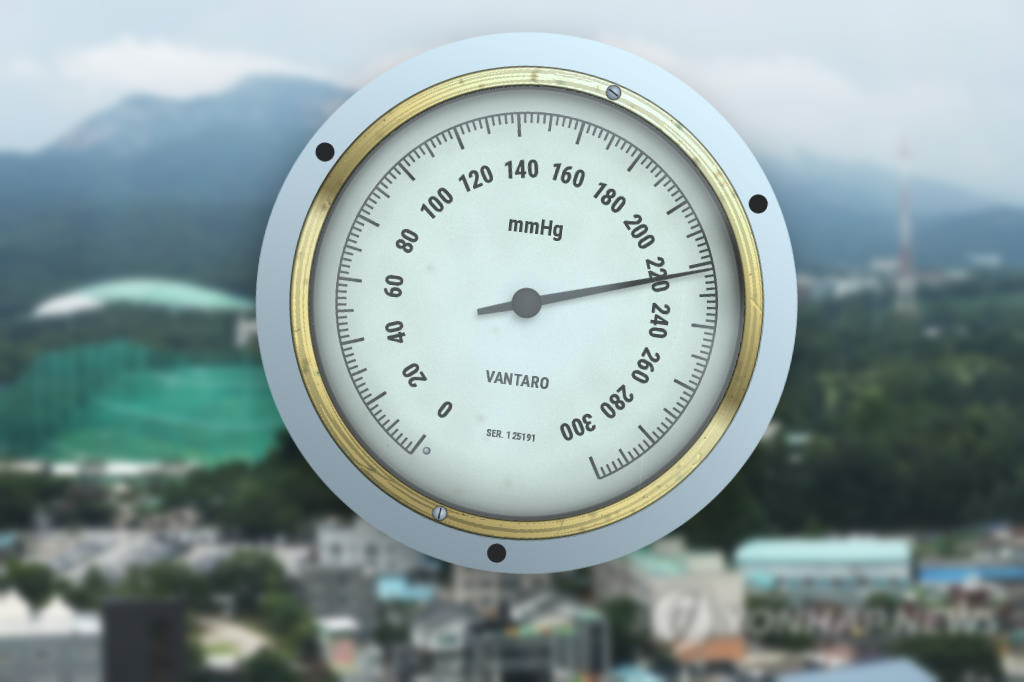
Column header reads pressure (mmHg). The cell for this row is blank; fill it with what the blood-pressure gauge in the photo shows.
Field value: 222 mmHg
